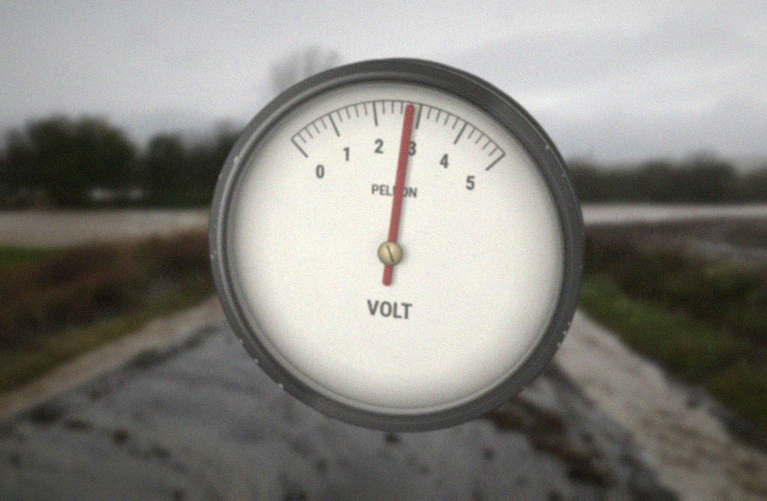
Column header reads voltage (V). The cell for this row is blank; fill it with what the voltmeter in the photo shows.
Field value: 2.8 V
